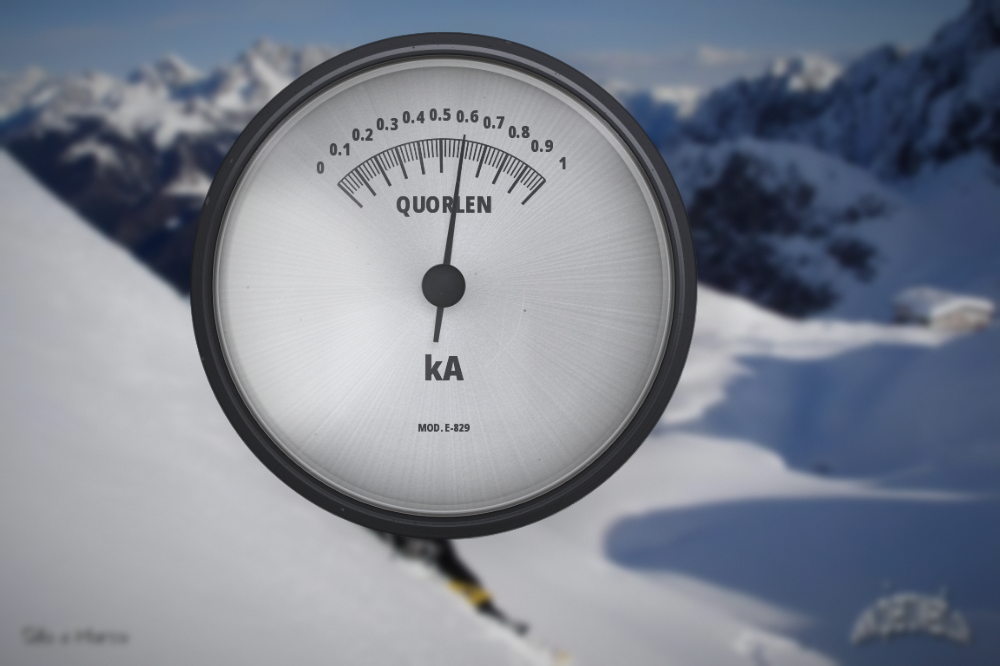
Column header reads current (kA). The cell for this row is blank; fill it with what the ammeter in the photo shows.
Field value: 0.6 kA
